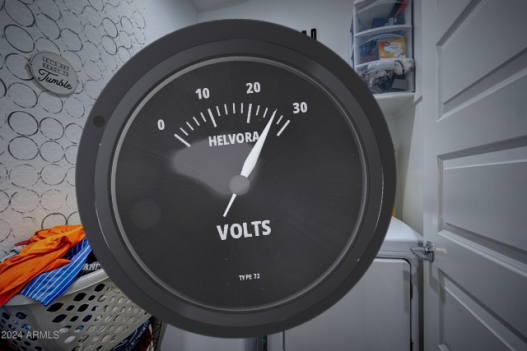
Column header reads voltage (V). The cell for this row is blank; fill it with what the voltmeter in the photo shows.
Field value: 26 V
